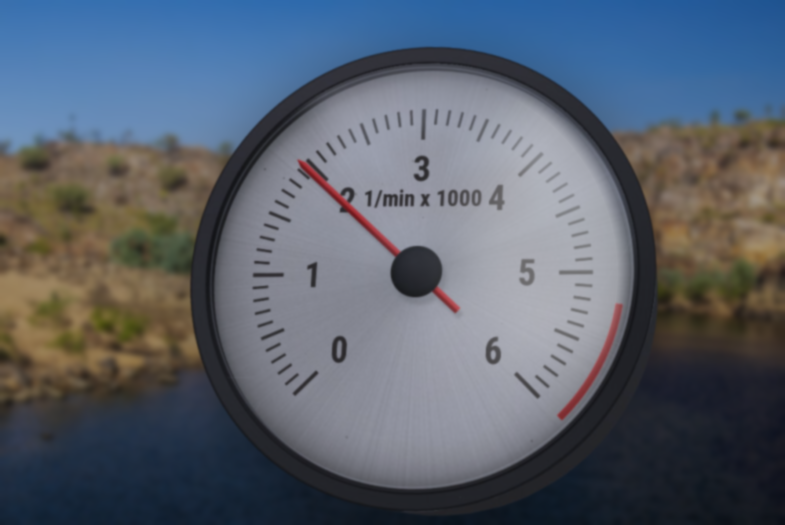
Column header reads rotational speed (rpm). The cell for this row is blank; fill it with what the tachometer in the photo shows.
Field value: 1950 rpm
